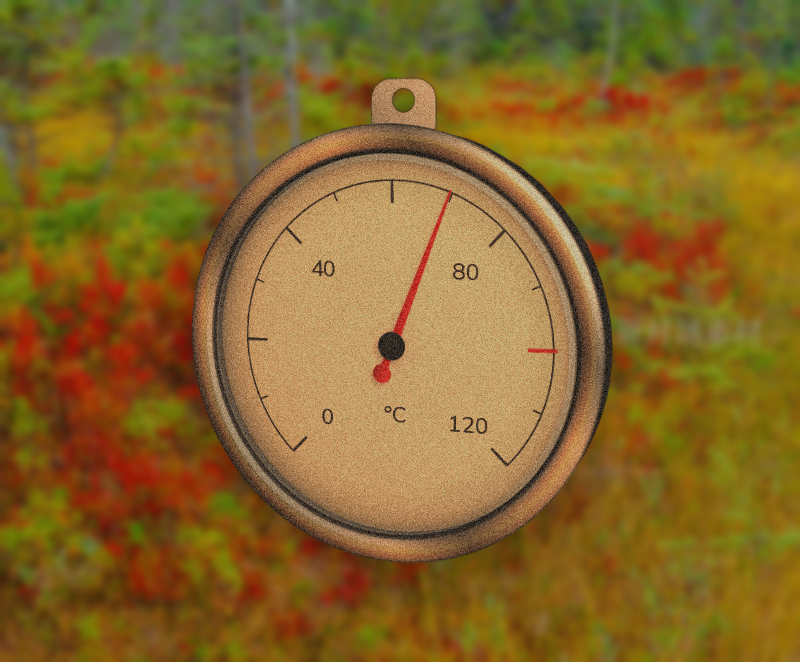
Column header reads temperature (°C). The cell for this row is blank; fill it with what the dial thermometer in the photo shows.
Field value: 70 °C
